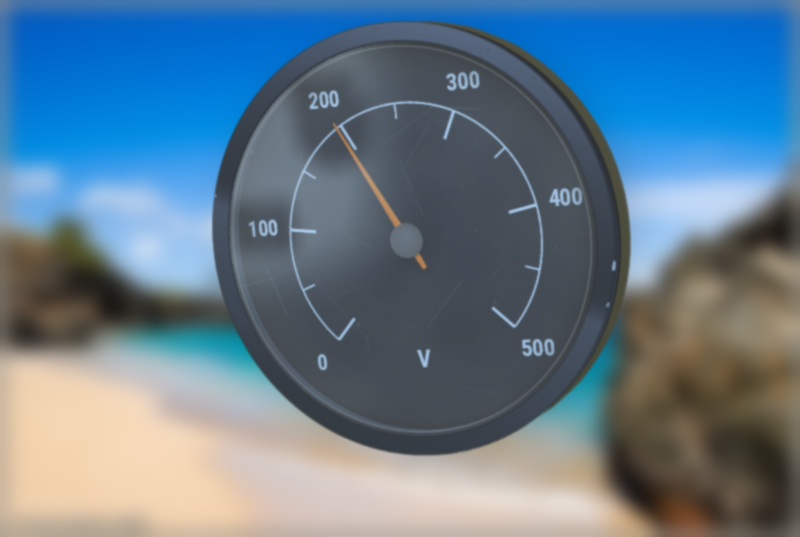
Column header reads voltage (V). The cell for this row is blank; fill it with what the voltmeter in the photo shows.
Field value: 200 V
